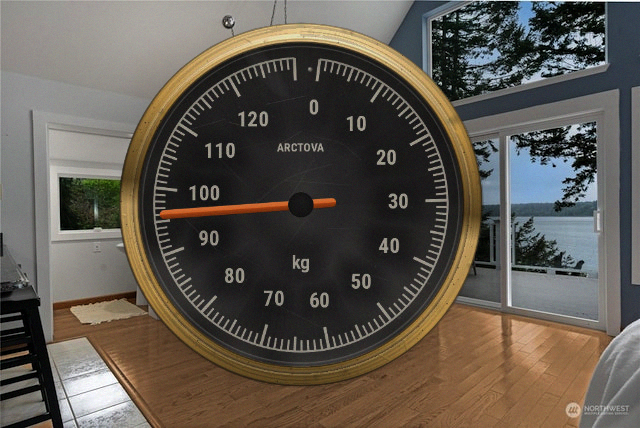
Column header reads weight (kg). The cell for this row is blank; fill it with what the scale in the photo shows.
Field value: 96 kg
